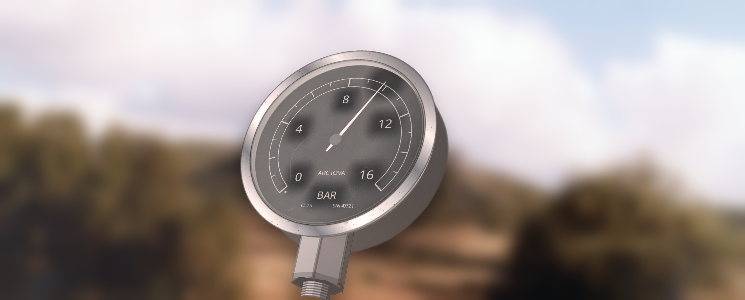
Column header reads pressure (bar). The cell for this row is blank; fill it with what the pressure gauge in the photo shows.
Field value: 10 bar
